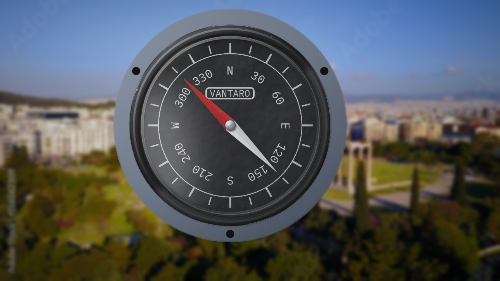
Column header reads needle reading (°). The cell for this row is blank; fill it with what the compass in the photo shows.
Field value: 315 °
